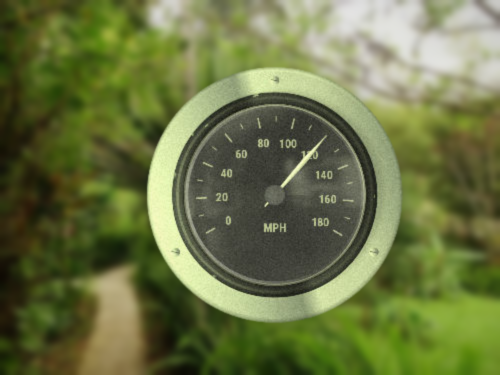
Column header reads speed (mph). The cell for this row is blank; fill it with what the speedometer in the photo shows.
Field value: 120 mph
